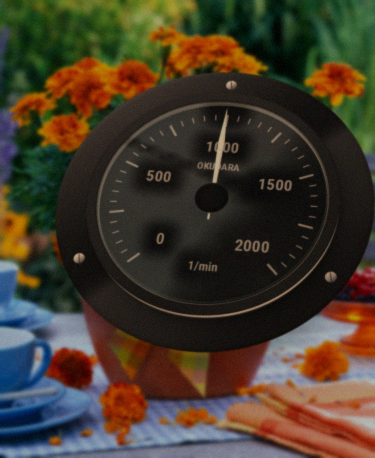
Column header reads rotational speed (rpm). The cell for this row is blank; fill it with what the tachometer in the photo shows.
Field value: 1000 rpm
